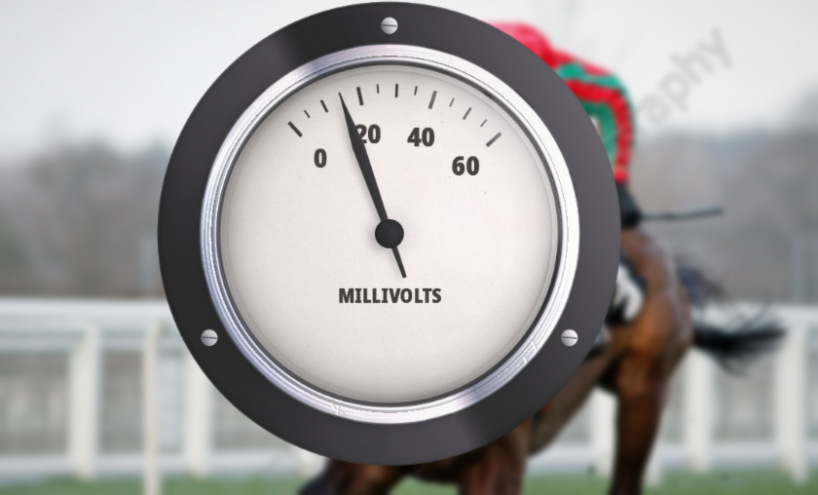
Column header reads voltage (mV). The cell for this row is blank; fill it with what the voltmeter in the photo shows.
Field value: 15 mV
